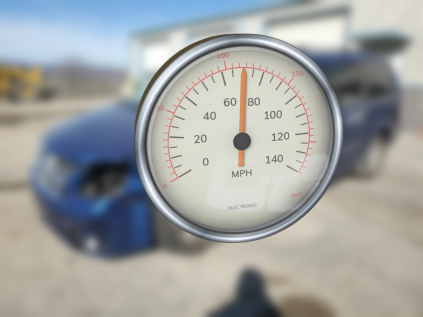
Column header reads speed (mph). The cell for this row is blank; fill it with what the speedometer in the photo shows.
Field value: 70 mph
